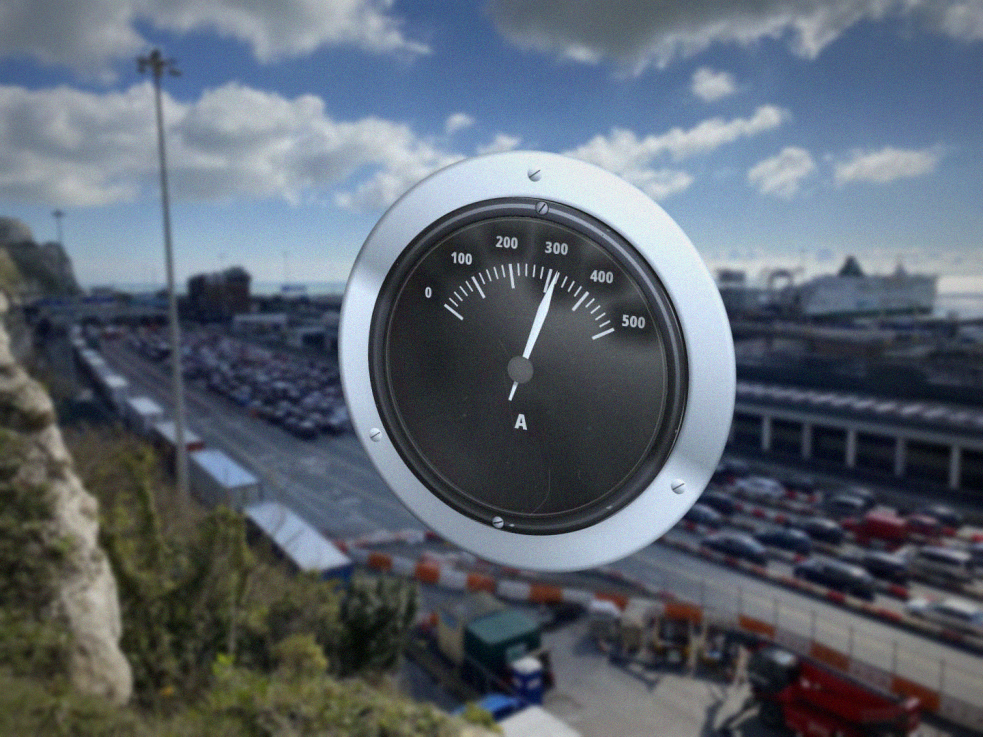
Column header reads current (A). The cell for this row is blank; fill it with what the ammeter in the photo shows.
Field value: 320 A
